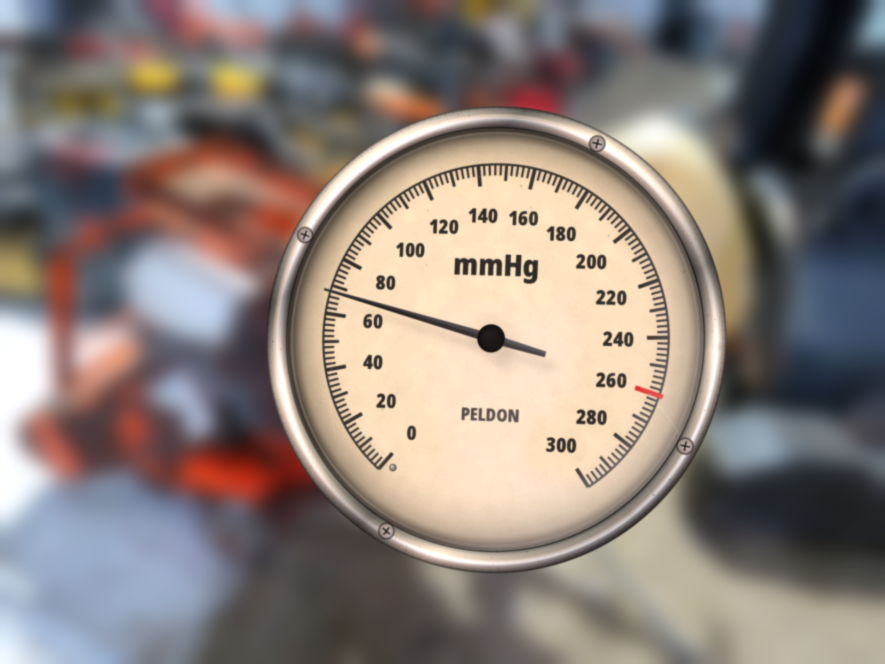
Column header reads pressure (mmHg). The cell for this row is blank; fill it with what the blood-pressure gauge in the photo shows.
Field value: 68 mmHg
